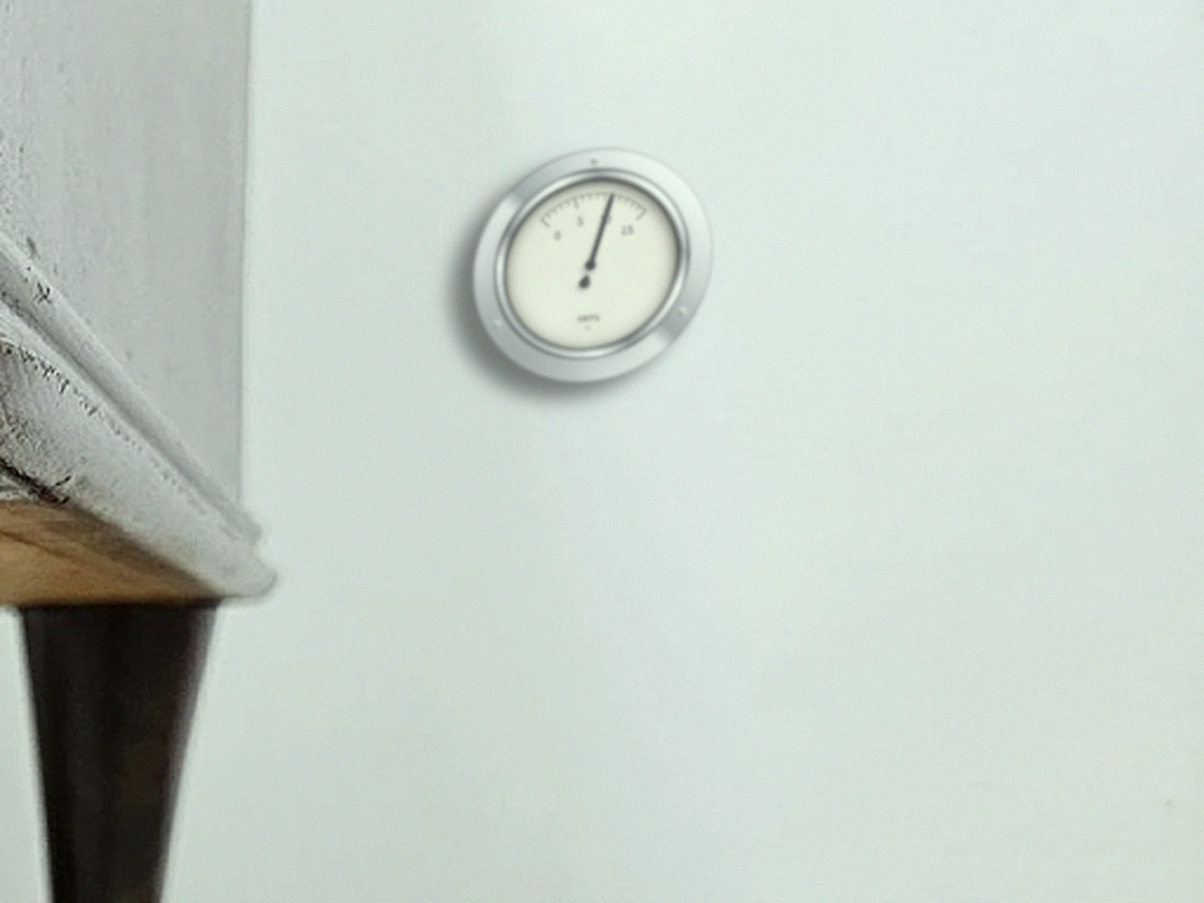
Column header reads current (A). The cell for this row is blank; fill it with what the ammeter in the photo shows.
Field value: 10 A
